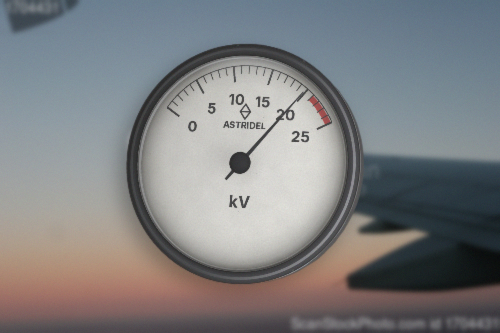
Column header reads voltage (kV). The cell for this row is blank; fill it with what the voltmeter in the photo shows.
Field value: 20 kV
